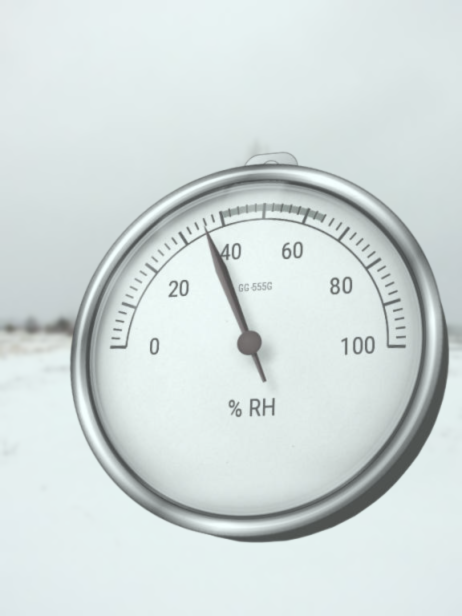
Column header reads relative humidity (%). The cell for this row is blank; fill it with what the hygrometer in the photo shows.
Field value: 36 %
